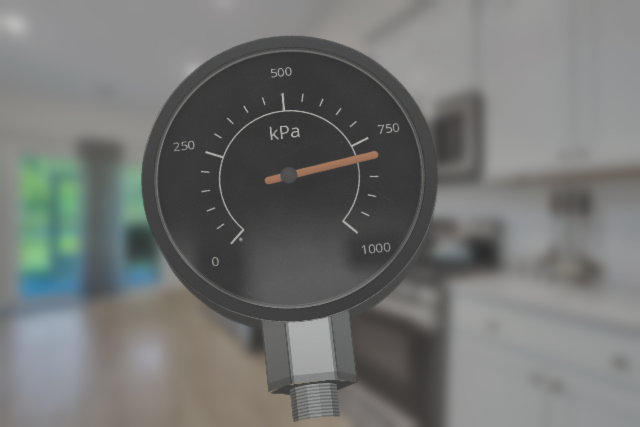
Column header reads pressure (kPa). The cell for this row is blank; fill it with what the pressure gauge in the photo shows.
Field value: 800 kPa
